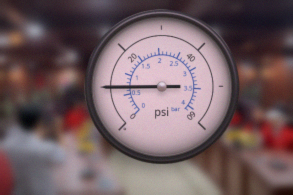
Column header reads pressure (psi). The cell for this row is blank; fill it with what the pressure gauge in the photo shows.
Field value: 10 psi
